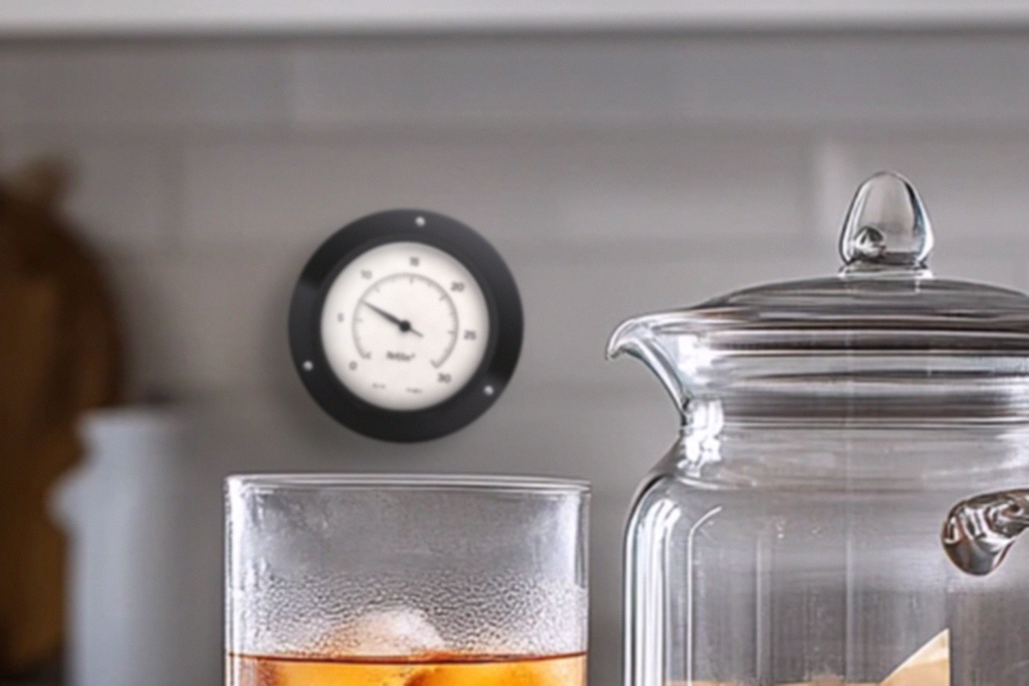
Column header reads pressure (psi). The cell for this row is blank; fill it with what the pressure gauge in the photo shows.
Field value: 7.5 psi
